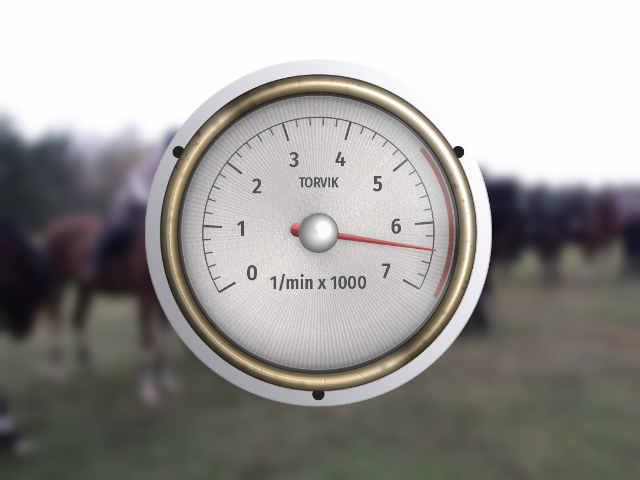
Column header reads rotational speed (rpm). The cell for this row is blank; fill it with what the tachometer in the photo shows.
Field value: 6400 rpm
